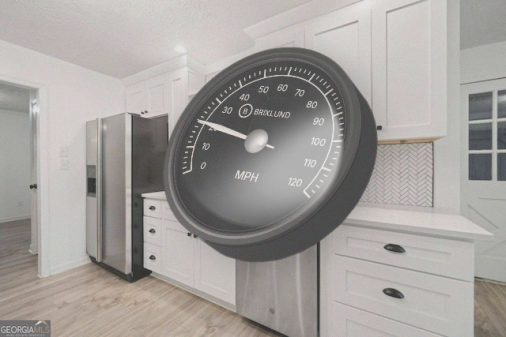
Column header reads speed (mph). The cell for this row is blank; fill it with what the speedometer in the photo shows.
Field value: 20 mph
